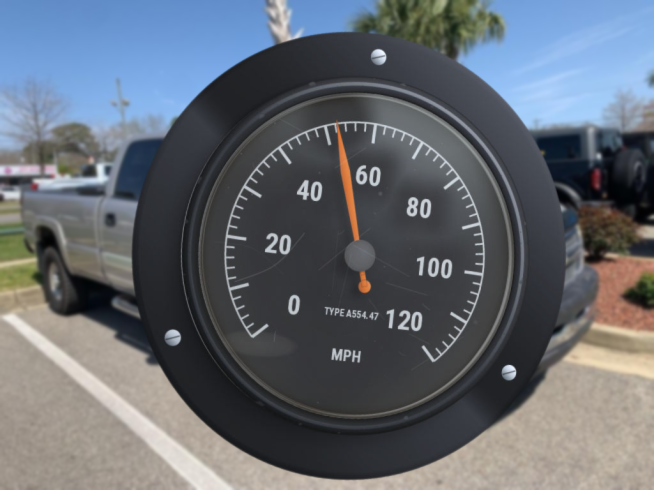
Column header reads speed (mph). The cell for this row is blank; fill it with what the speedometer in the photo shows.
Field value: 52 mph
